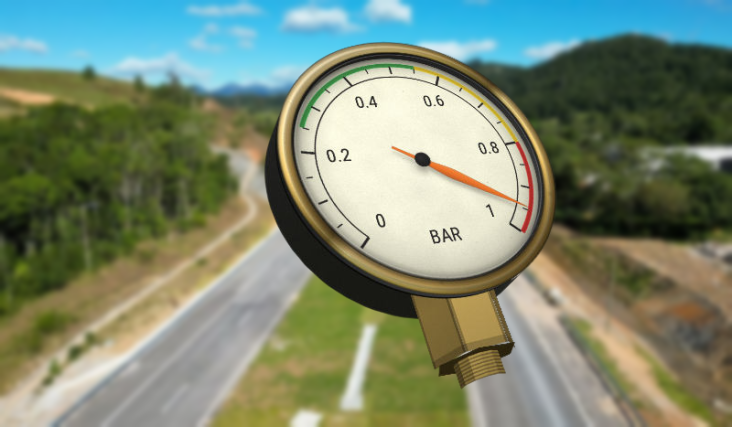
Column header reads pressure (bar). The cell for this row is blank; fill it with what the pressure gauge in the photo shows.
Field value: 0.95 bar
